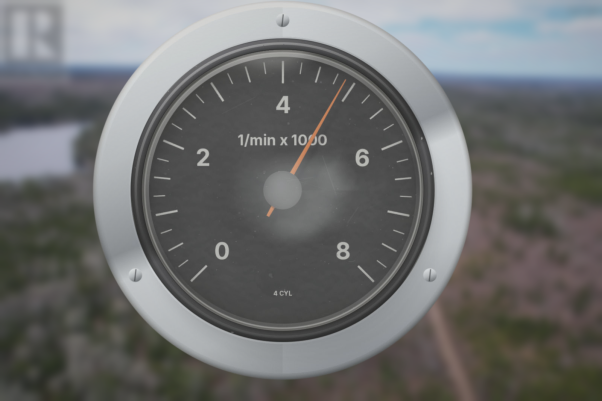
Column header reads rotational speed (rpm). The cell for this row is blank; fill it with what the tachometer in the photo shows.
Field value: 4875 rpm
